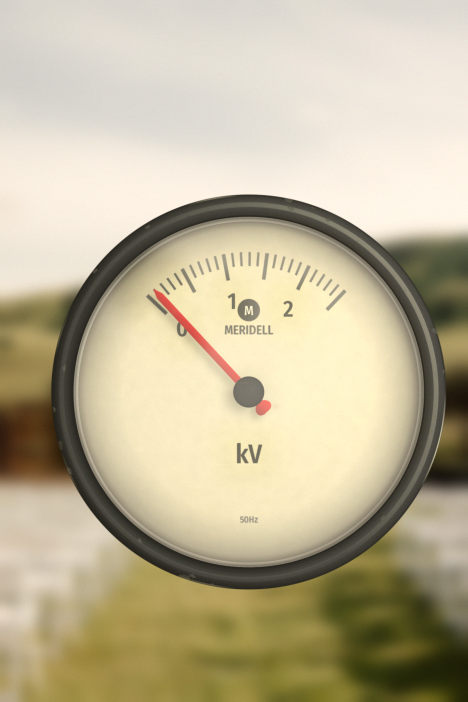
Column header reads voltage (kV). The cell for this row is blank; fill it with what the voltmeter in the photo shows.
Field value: 0.1 kV
